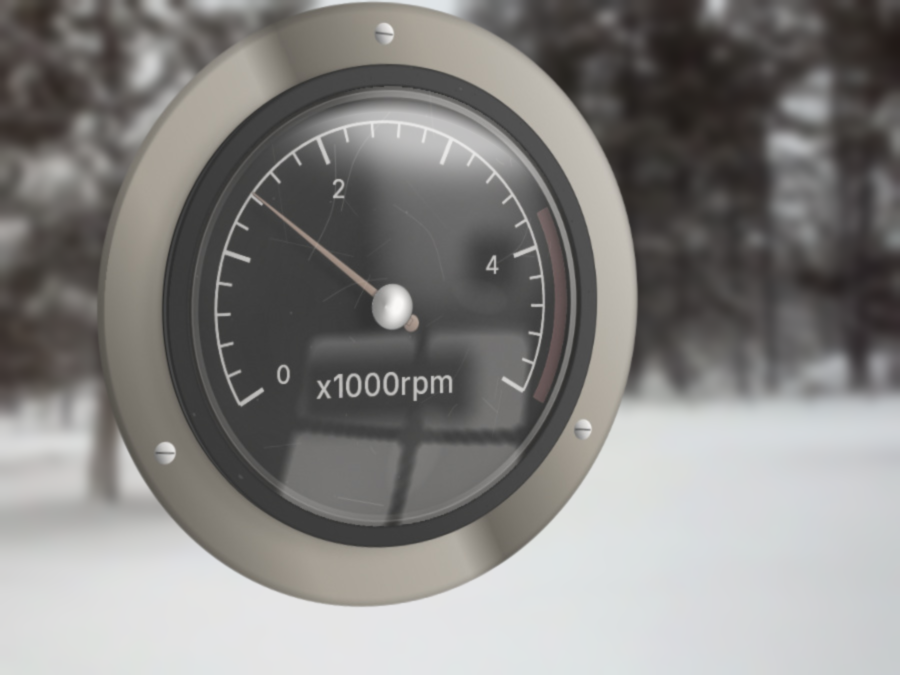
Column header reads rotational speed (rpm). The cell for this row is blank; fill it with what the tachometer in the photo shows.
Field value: 1400 rpm
